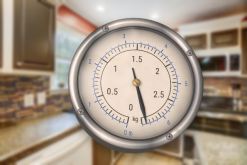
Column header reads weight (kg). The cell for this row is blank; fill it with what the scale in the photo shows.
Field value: 2.95 kg
